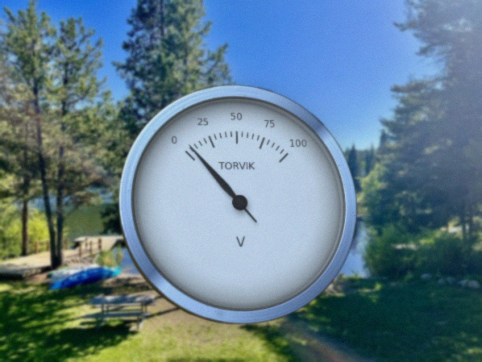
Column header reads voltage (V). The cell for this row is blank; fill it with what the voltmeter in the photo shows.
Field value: 5 V
